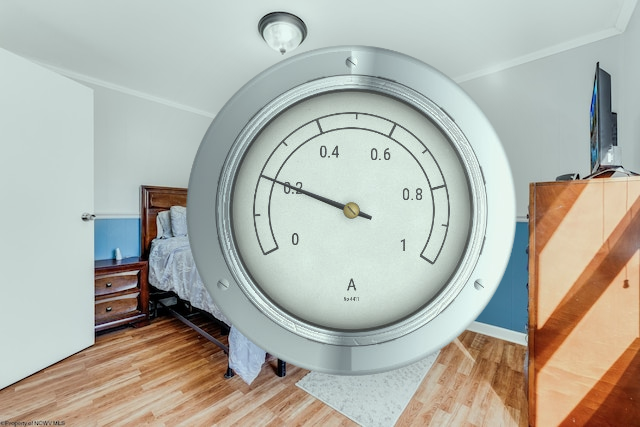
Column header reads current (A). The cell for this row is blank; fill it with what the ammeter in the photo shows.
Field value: 0.2 A
